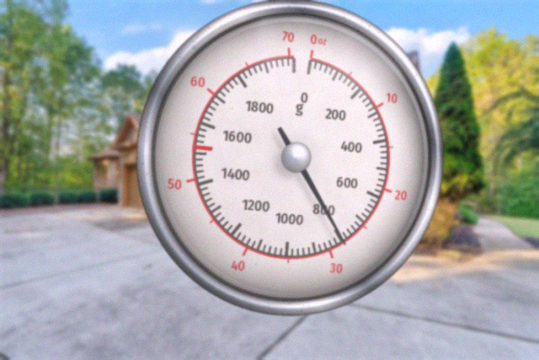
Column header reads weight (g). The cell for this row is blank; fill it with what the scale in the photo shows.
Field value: 800 g
